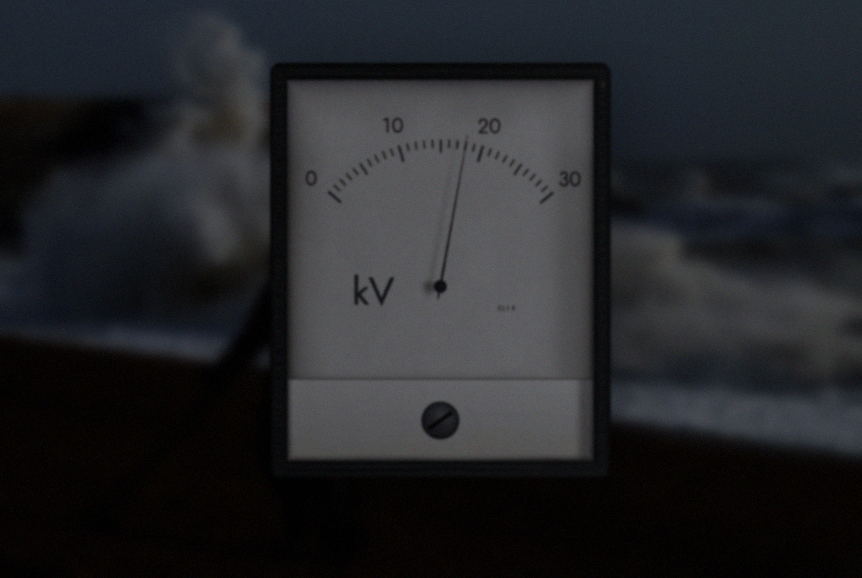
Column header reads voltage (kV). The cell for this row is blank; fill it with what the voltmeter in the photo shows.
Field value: 18 kV
